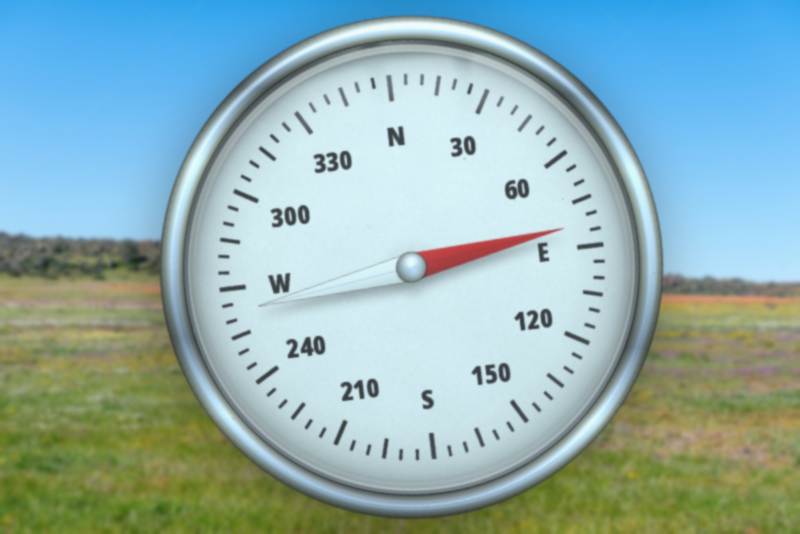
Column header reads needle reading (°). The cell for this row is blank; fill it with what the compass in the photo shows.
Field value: 82.5 °
